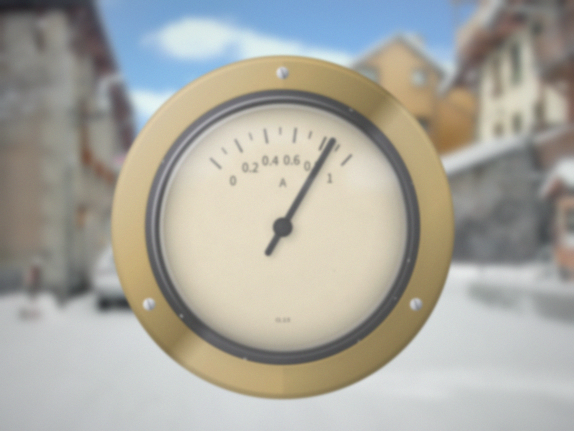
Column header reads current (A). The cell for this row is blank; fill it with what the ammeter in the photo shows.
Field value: 0.85 A
